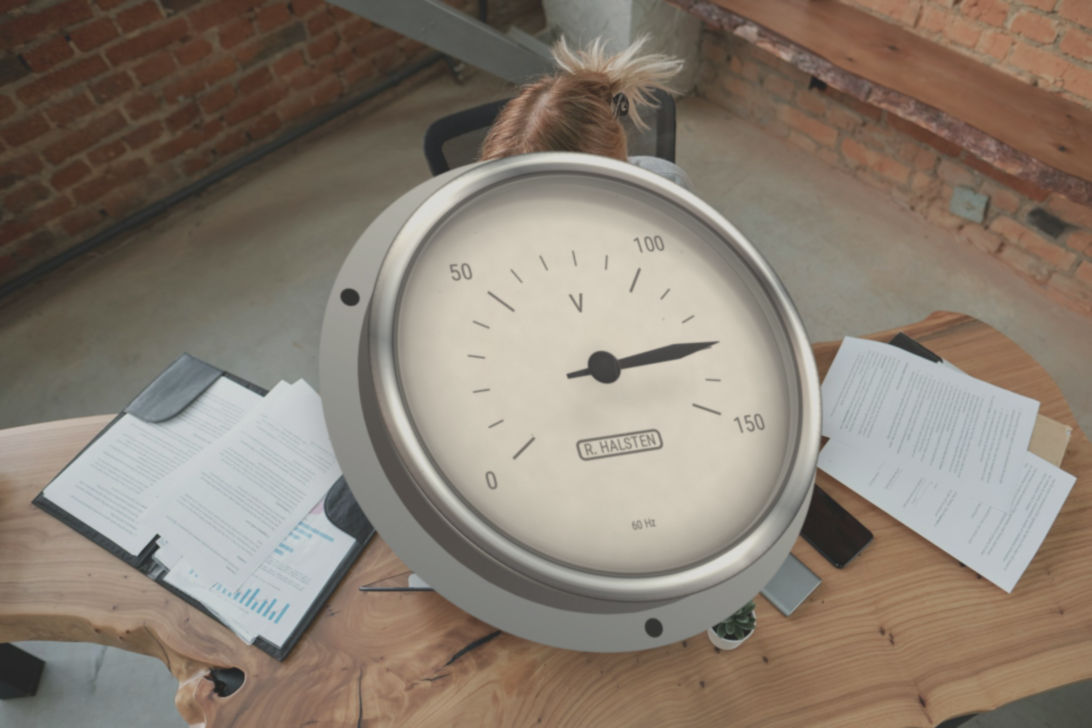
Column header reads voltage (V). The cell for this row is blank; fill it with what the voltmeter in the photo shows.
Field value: 130 V
